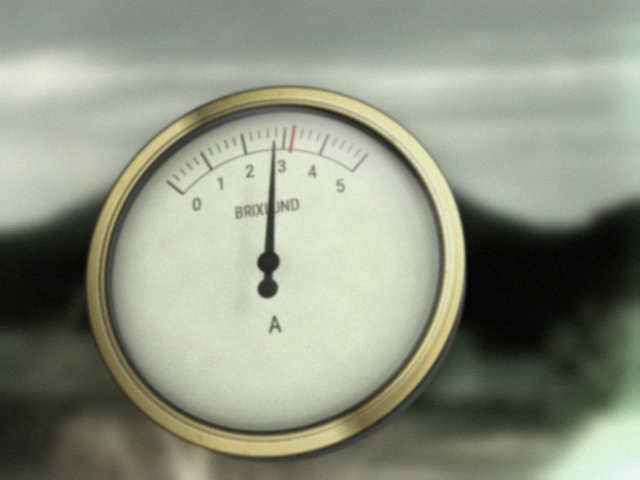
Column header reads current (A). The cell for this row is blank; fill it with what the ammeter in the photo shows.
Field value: 2.8 A
